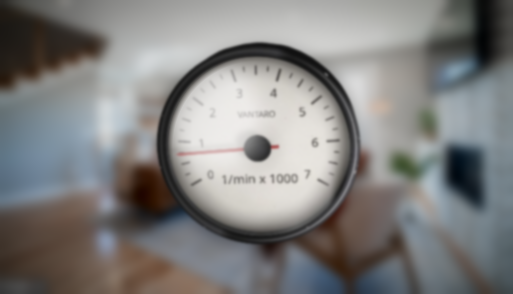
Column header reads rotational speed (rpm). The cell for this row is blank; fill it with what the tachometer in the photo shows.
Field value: 750 rpm
